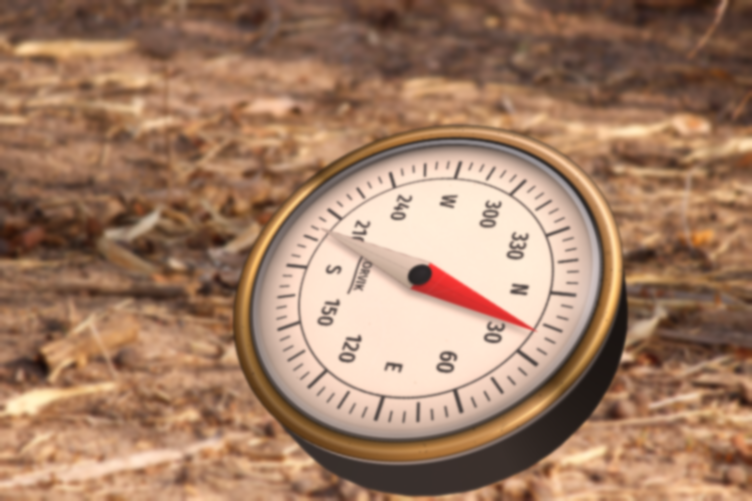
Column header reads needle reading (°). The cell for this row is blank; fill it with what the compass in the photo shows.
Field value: 20 °
